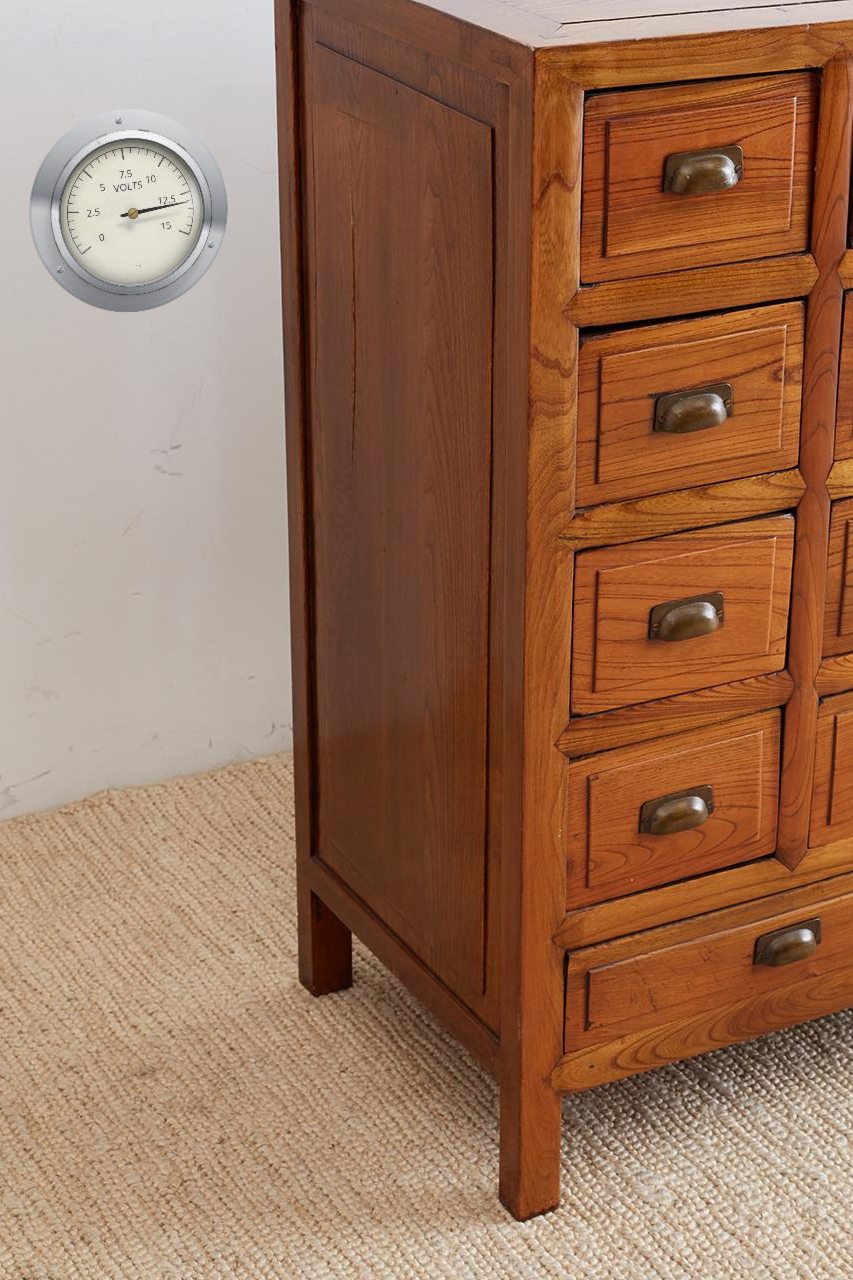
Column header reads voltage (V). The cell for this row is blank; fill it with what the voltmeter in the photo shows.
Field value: 13 V
